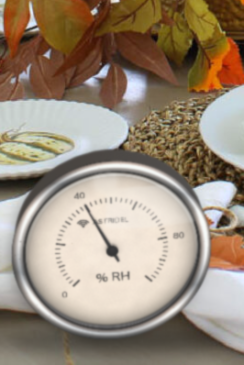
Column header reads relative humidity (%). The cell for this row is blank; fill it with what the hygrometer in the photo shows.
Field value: 40 %
